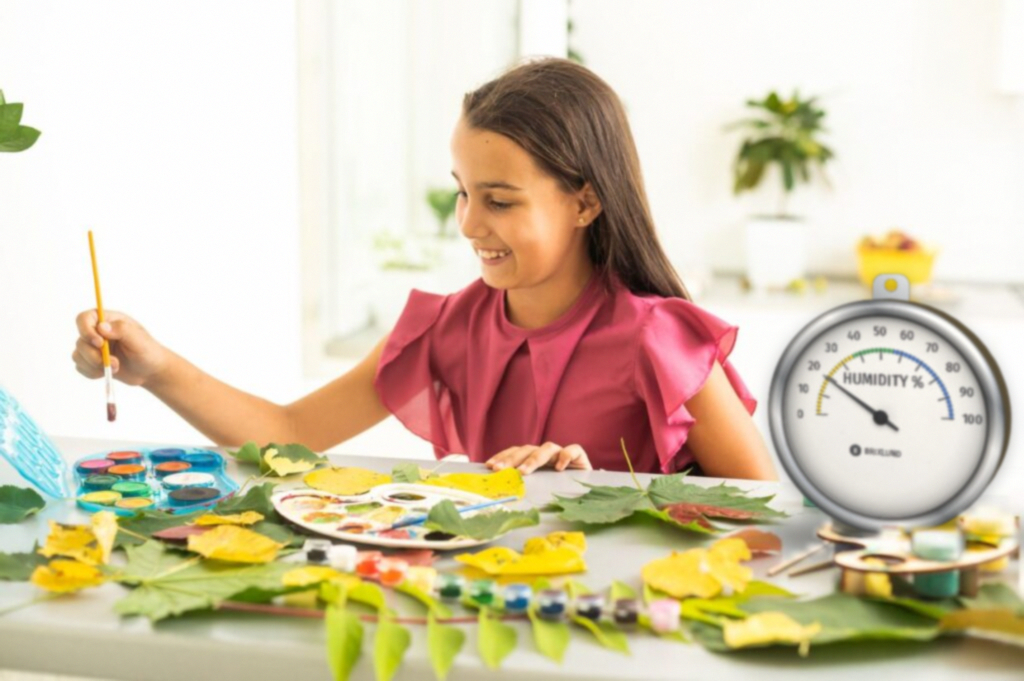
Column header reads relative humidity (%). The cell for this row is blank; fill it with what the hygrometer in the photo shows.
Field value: 20 %
